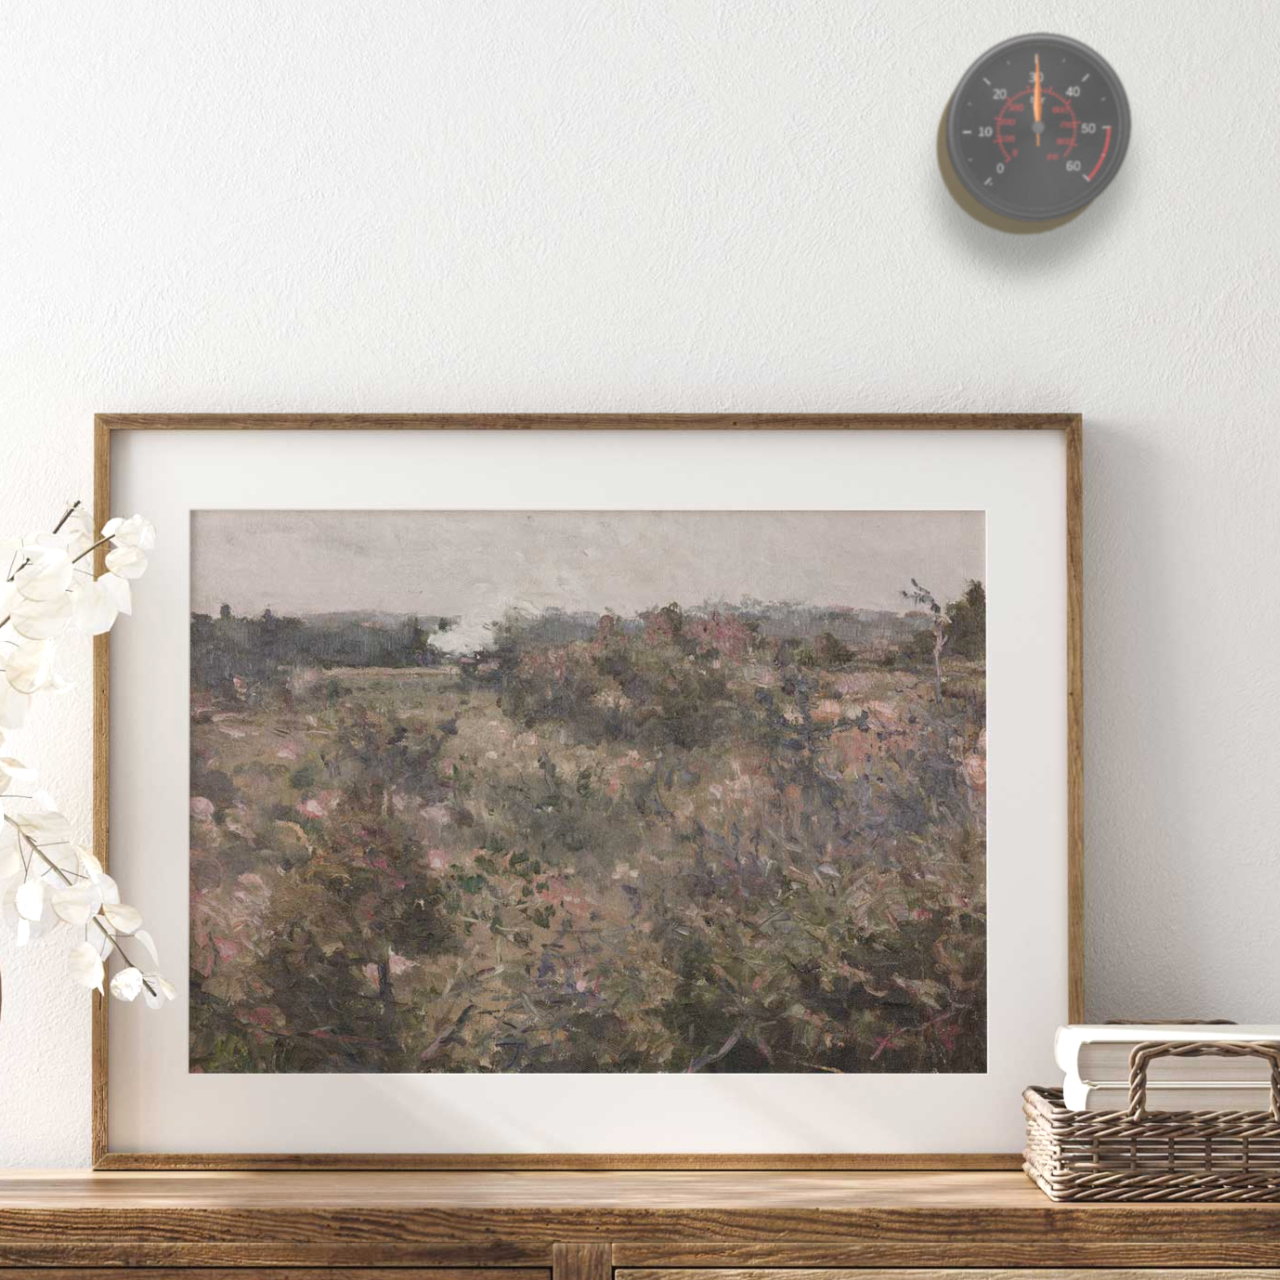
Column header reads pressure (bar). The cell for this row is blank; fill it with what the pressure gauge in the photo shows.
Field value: 30 bar
